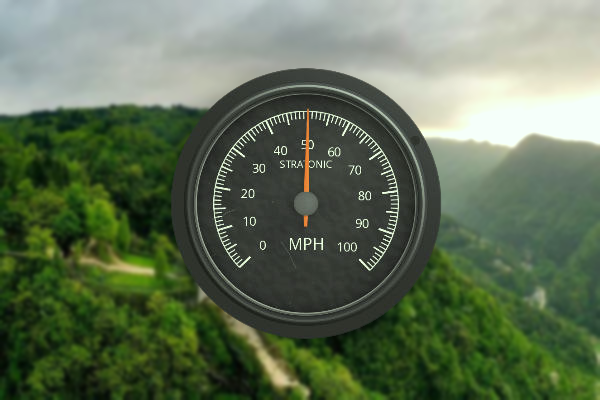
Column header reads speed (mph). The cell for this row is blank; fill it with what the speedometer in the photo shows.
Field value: 50 mph
